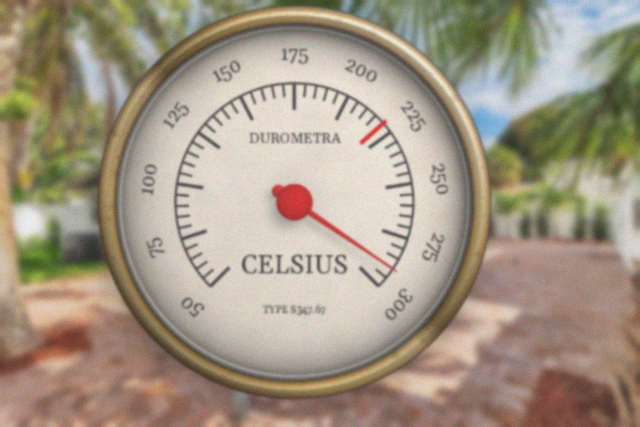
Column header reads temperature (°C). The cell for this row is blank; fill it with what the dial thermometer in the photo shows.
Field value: 290 °C
